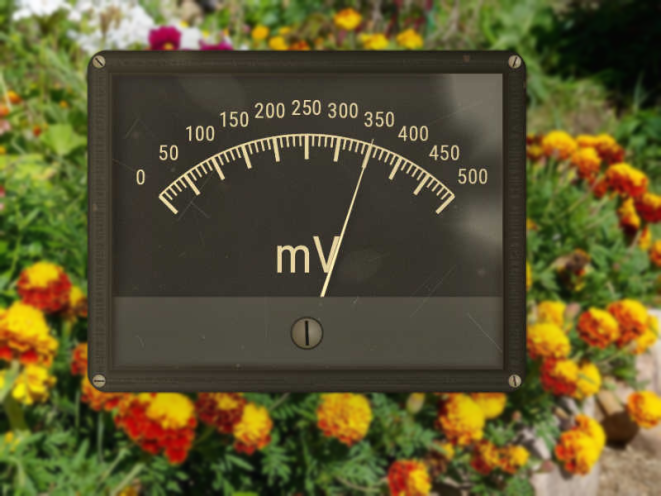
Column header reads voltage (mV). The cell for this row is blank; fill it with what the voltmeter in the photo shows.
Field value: 350 mV
